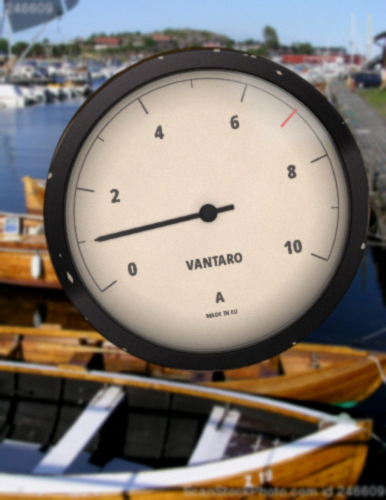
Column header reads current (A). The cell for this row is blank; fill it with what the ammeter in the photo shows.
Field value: 1 A
